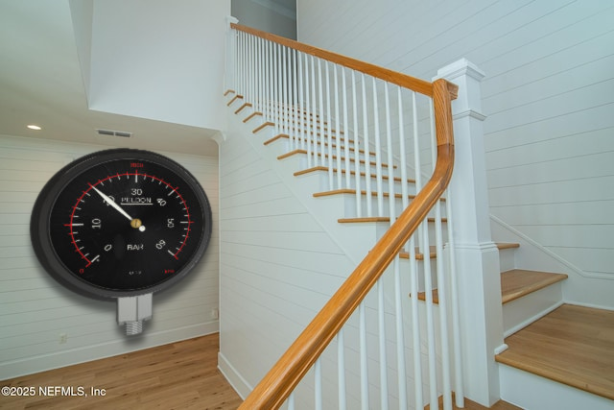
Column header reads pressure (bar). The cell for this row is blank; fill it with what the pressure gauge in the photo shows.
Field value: 20 bar
